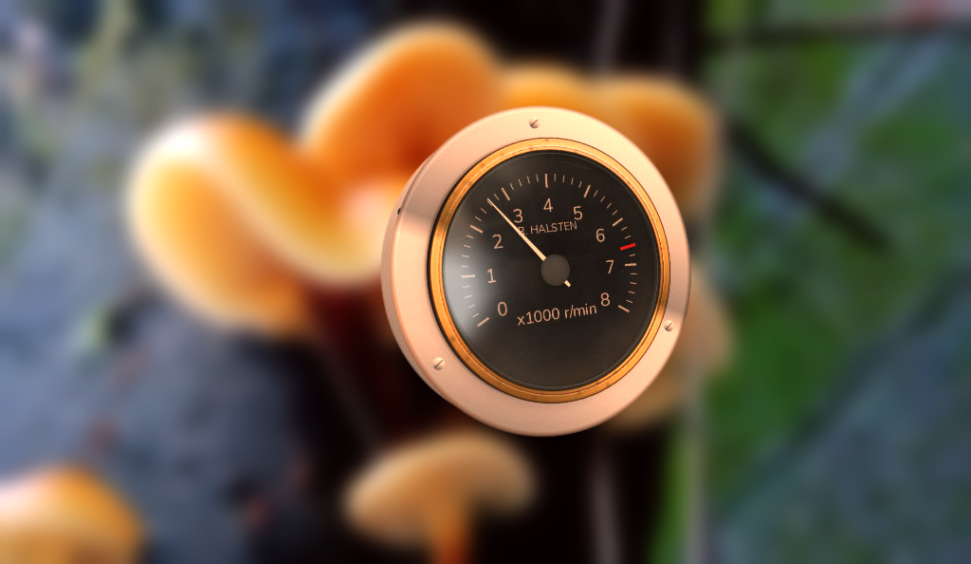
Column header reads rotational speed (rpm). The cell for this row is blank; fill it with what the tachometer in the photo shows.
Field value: 2600 rpm
